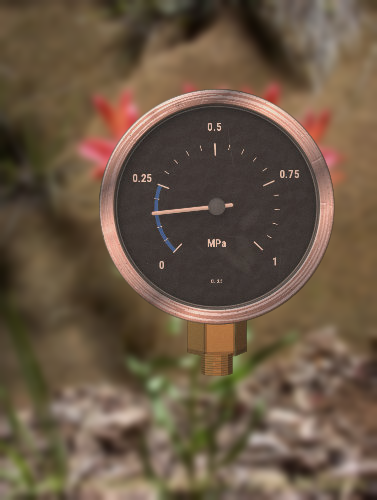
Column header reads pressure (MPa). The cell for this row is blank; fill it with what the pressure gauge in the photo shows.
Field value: 0.15 MPa
